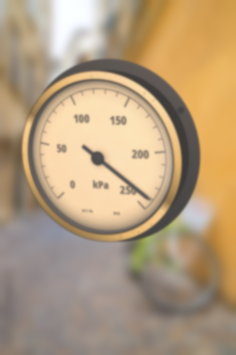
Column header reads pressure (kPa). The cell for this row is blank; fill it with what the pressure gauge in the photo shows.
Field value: 240 kPa
